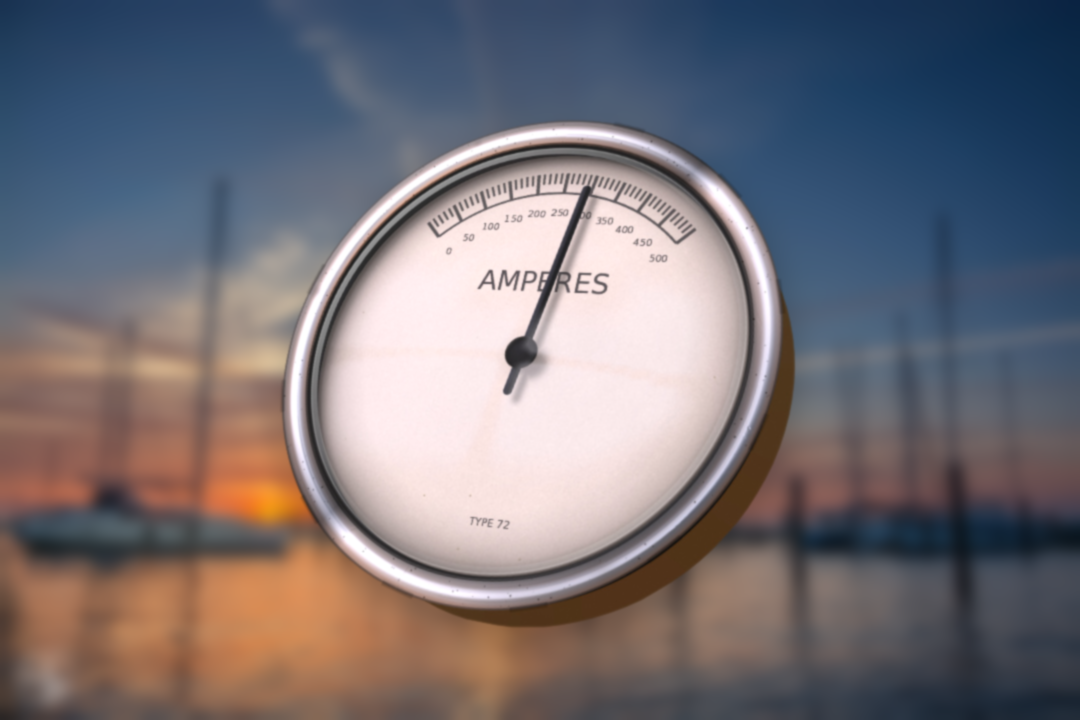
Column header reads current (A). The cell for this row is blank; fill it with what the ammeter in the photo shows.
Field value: 300 A
